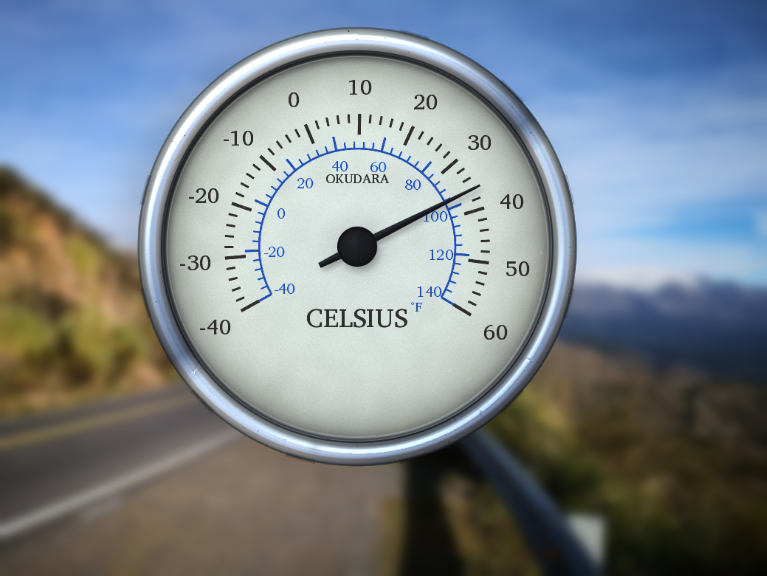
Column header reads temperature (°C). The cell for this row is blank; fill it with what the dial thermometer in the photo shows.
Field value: 36 °C
